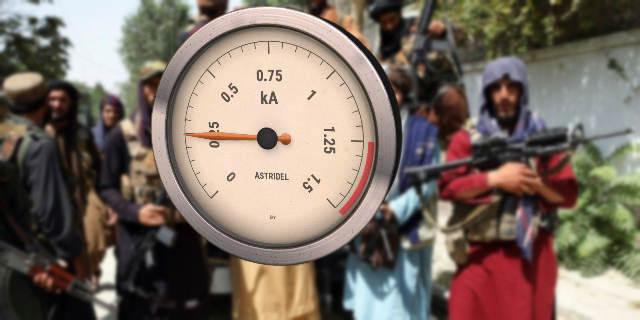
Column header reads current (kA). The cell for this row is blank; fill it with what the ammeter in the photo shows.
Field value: 0.25 kA
